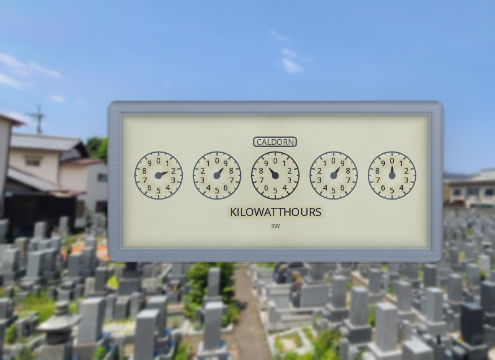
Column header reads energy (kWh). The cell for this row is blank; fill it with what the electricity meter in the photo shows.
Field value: 18890 kWh
